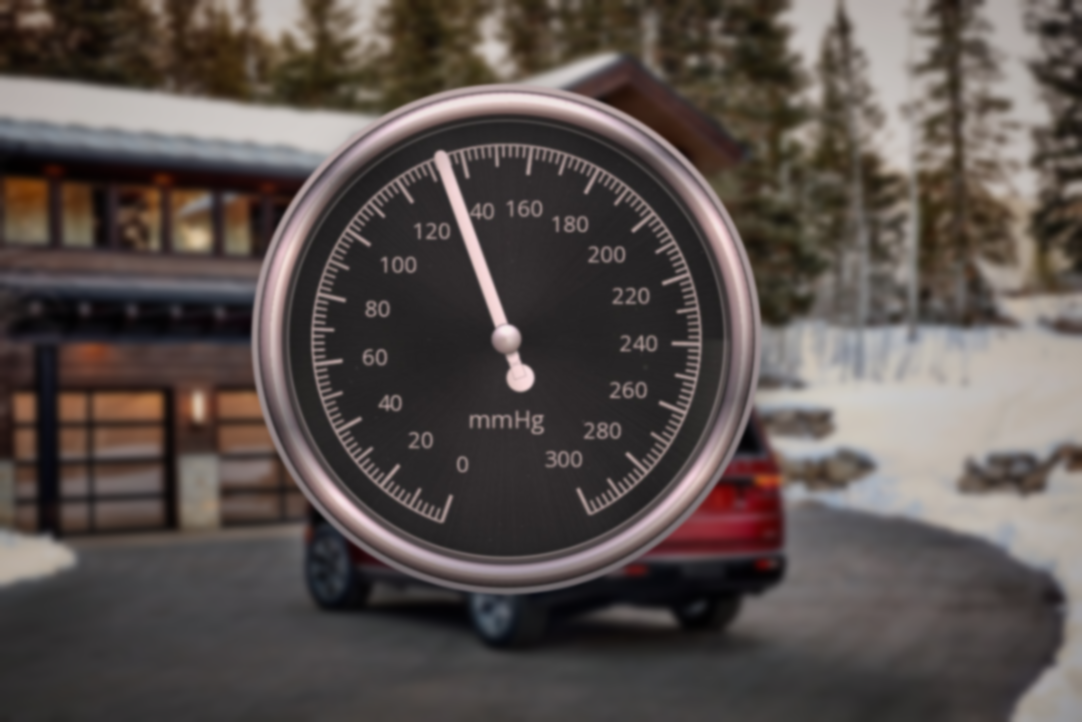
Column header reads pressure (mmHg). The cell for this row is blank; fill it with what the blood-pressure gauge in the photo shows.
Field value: 134 mmHg
